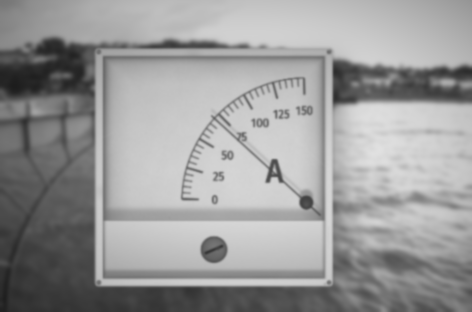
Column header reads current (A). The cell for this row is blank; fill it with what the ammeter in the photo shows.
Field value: 70 A
